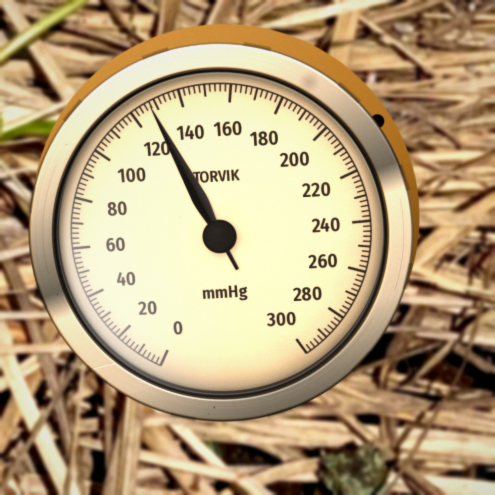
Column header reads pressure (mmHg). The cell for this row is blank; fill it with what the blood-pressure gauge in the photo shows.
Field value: 128 mmHg
